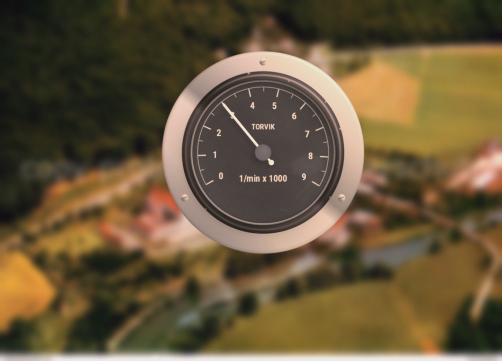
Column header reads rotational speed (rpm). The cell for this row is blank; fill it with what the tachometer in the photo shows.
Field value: 3000 rpm
